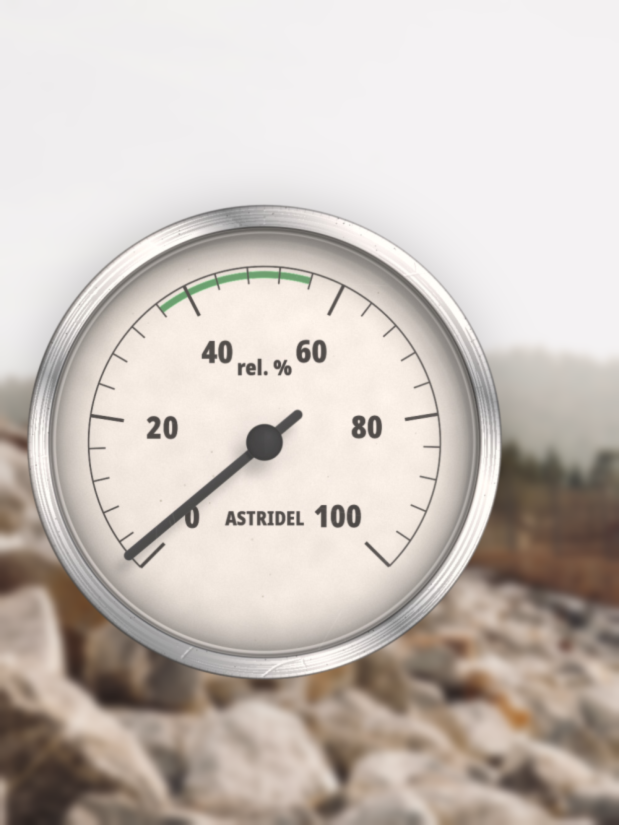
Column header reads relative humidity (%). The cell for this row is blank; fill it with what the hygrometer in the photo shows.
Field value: 2 %
